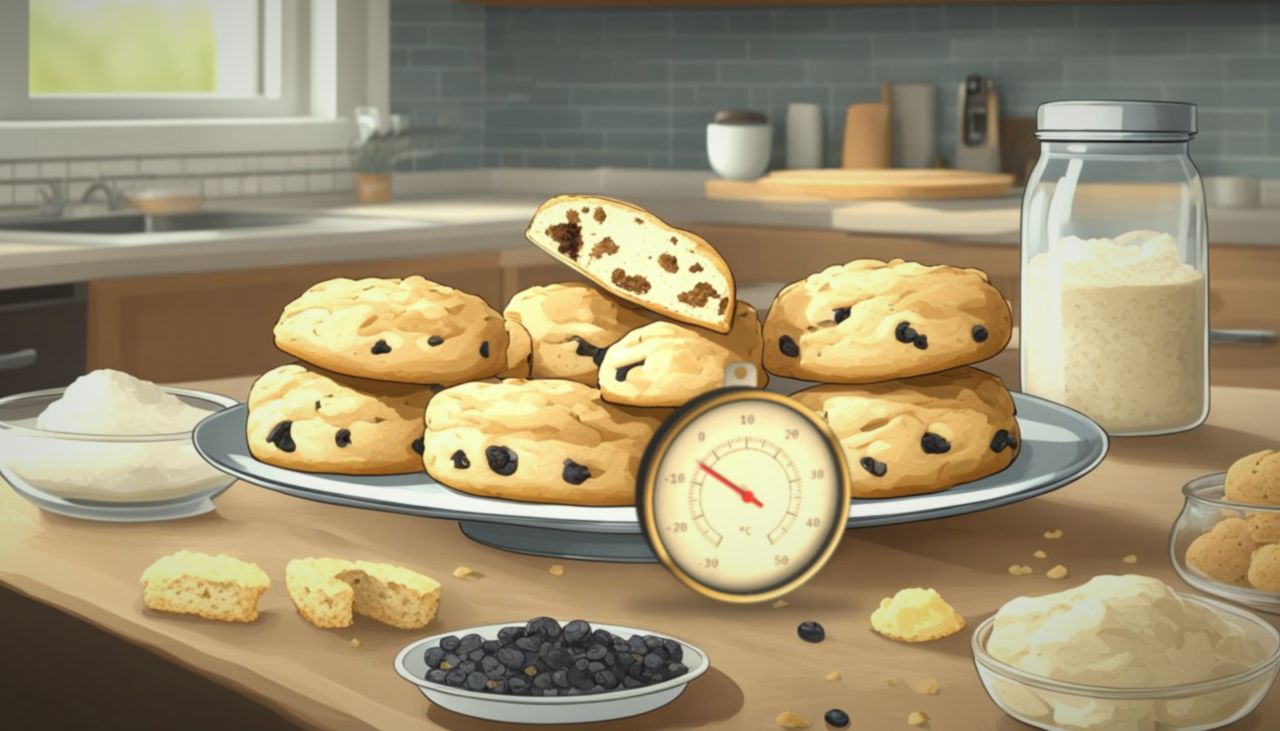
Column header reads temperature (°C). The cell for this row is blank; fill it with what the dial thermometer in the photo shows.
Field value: -5 °C
